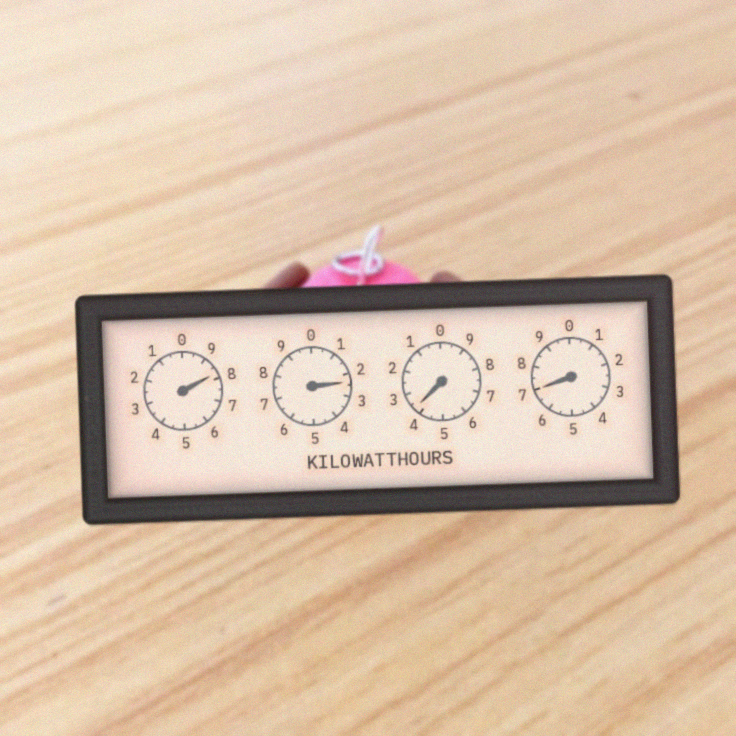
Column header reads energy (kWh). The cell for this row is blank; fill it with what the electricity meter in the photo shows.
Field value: 8237 kWh
